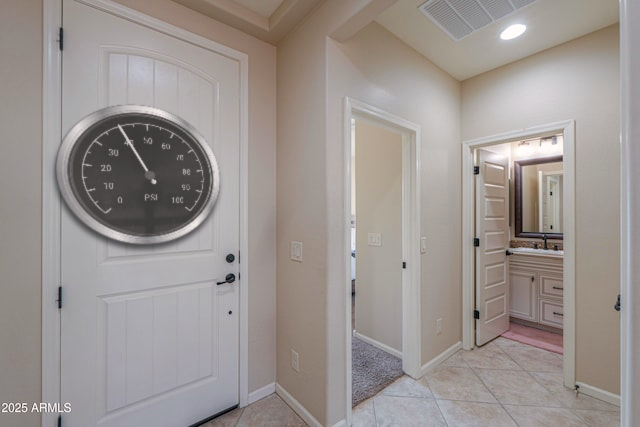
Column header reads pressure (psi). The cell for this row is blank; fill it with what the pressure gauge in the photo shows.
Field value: 40 psi
